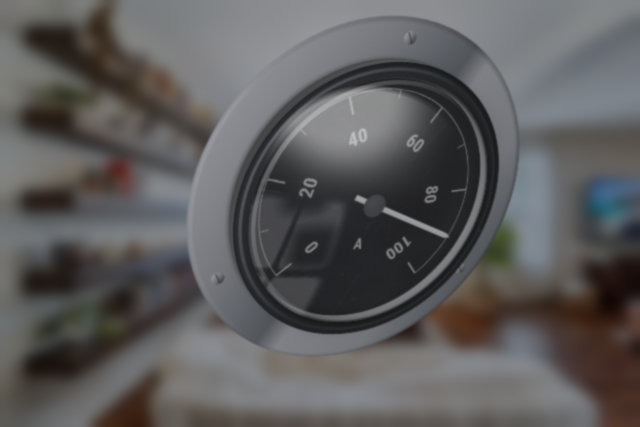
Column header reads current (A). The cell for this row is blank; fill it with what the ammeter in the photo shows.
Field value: 90 A
